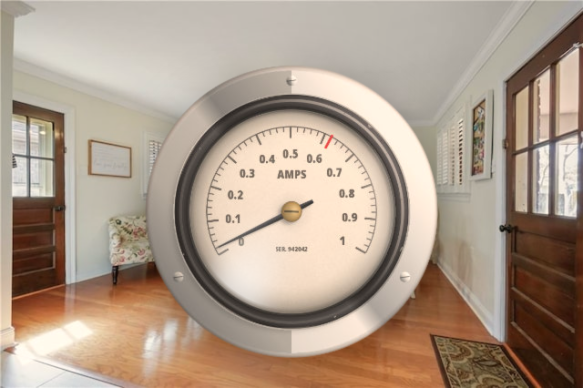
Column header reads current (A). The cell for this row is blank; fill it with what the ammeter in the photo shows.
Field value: 0.02 A
